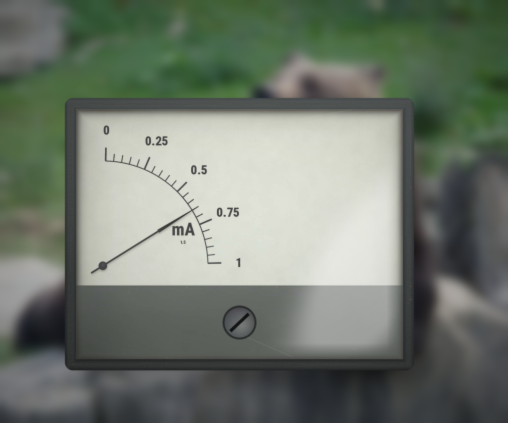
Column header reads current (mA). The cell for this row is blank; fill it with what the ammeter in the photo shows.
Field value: 0.65 mA
